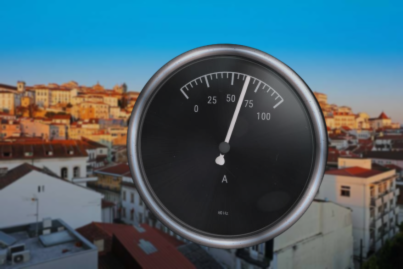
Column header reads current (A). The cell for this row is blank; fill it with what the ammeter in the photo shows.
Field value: 65 A
